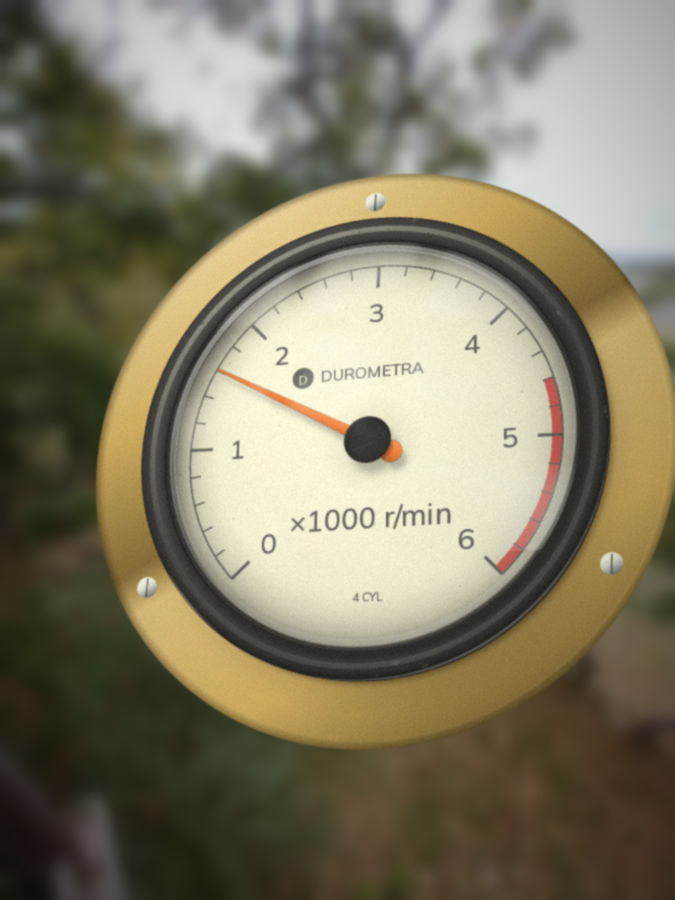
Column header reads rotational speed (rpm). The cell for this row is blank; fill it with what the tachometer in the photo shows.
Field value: 1600 rpm
